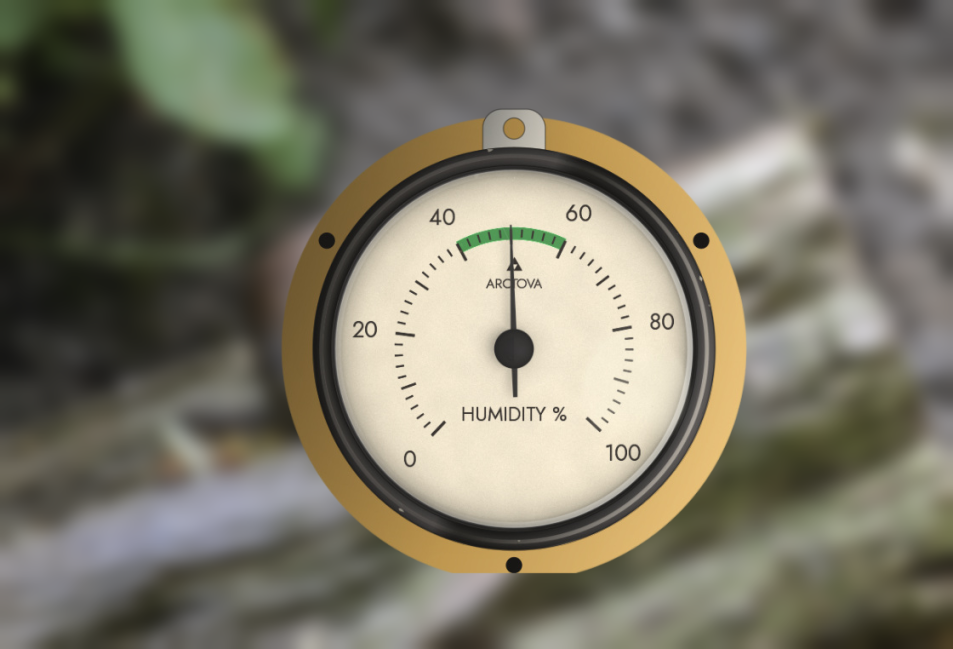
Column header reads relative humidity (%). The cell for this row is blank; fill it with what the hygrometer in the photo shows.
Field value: 50 %
